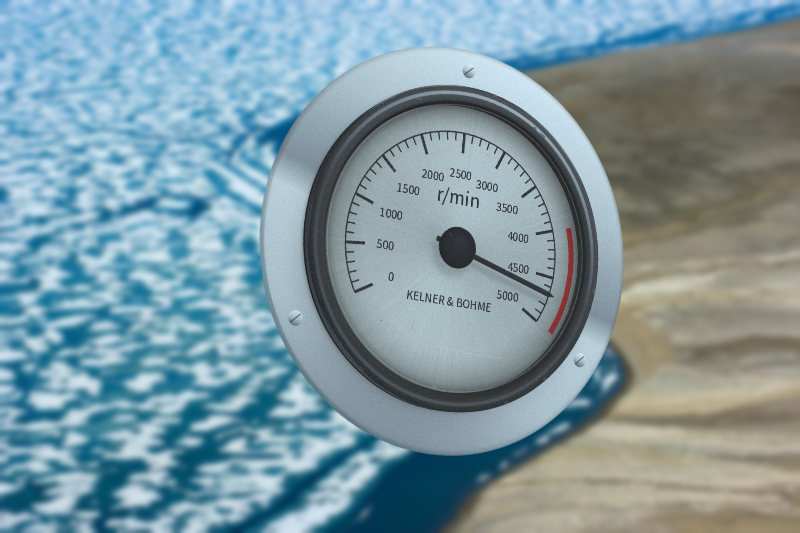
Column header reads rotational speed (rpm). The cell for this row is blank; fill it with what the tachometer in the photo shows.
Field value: 4700 rpm
